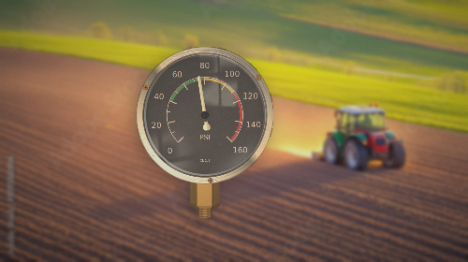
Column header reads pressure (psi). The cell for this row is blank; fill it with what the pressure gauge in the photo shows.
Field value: 75 psi
